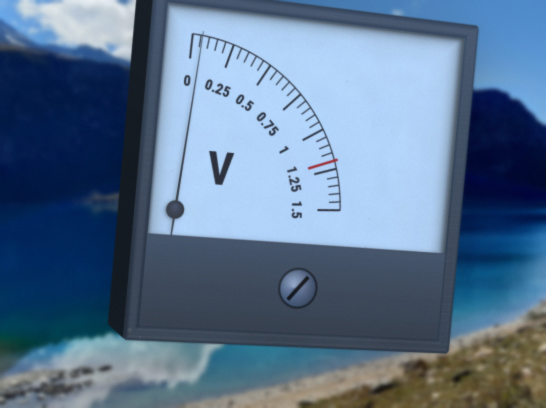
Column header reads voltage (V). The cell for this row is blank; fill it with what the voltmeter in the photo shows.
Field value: 0.05 V
